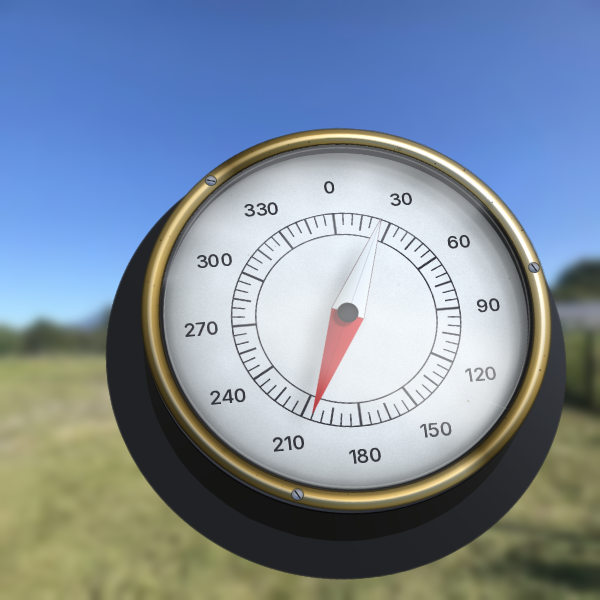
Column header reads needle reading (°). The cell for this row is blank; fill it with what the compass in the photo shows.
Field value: 205 °
